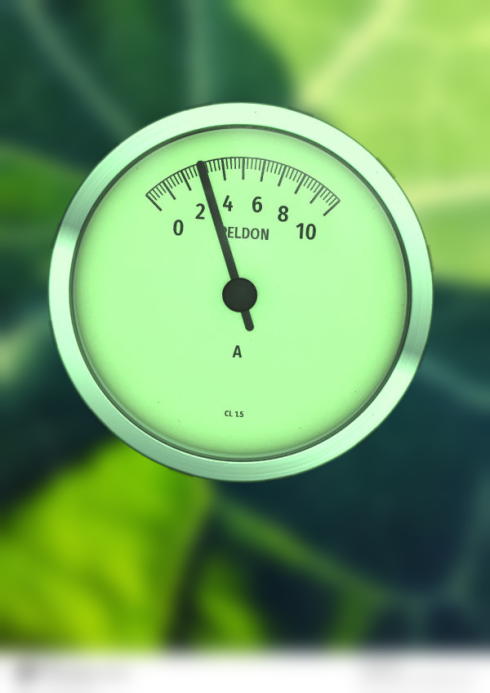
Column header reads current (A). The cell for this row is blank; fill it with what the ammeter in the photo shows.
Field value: 3 A
